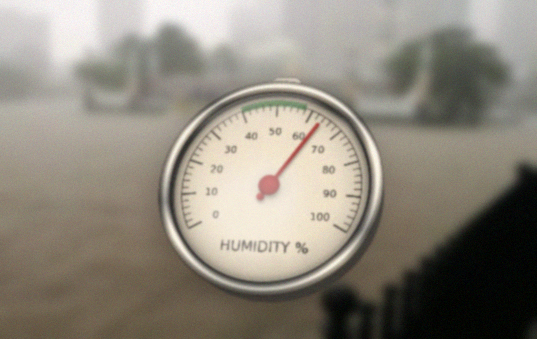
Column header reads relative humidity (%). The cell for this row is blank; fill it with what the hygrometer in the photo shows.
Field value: 64 %
